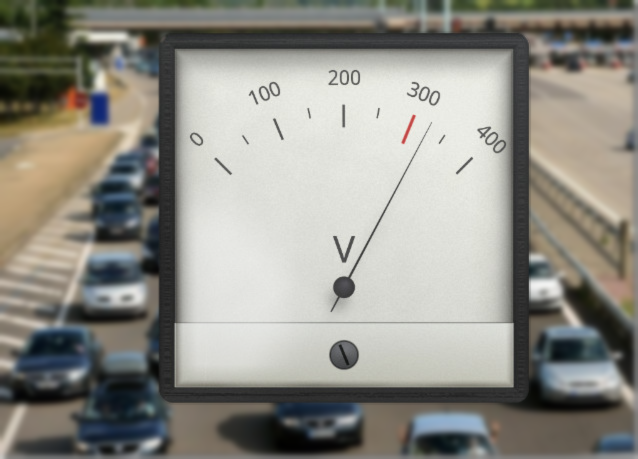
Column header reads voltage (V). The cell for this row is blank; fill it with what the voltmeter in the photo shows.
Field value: 325 V
